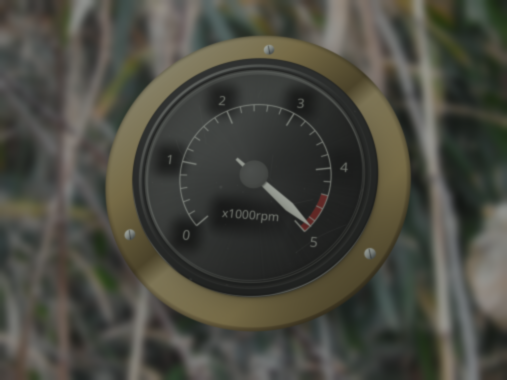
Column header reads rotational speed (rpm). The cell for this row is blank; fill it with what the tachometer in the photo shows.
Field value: 4900 rpm
